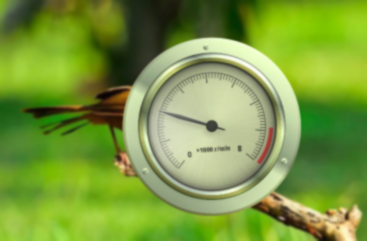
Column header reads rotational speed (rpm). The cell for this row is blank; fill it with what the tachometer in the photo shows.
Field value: 2000 rpm
